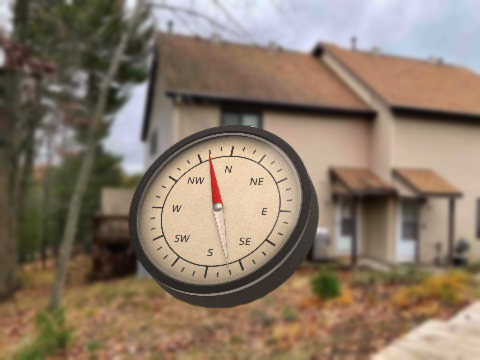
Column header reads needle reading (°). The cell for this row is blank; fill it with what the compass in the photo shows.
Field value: 340 °
